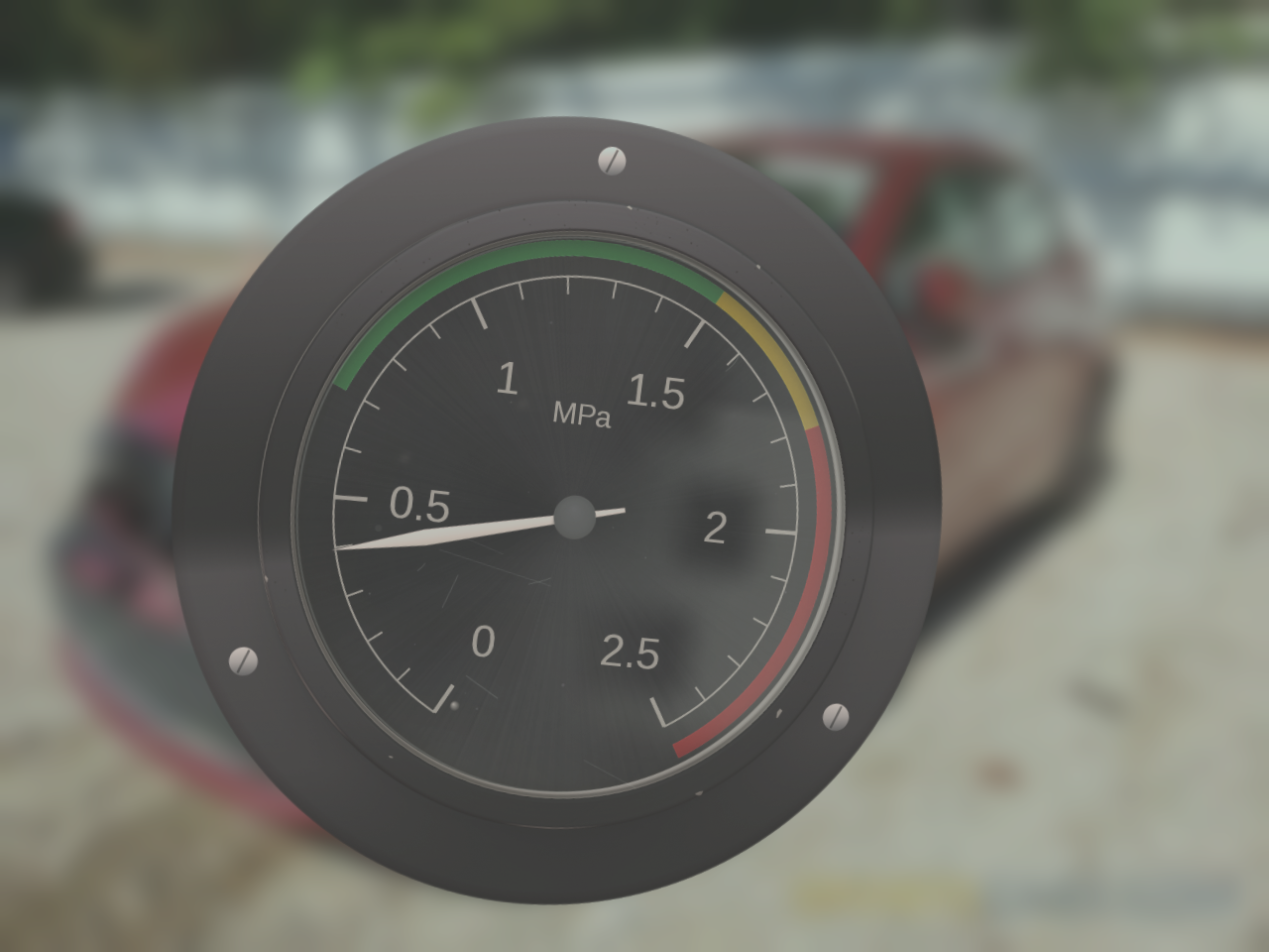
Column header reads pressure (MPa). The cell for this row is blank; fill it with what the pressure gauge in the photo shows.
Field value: 0.4 MPa
